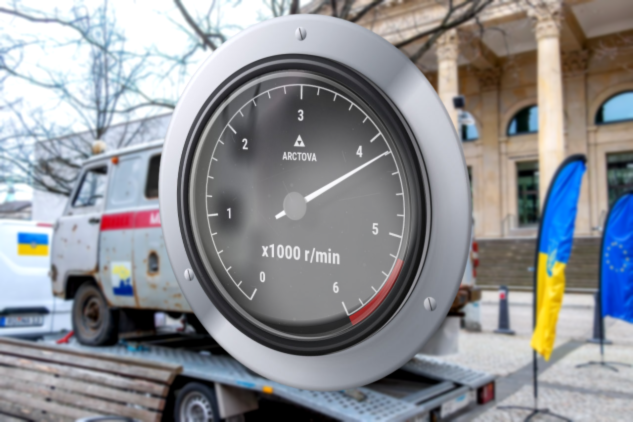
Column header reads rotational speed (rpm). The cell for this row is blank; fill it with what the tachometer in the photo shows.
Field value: 4200 rpm
